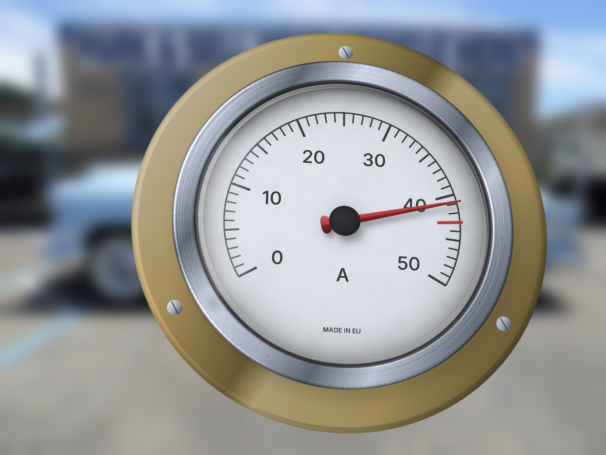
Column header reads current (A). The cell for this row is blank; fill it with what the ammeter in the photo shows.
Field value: 41 A
